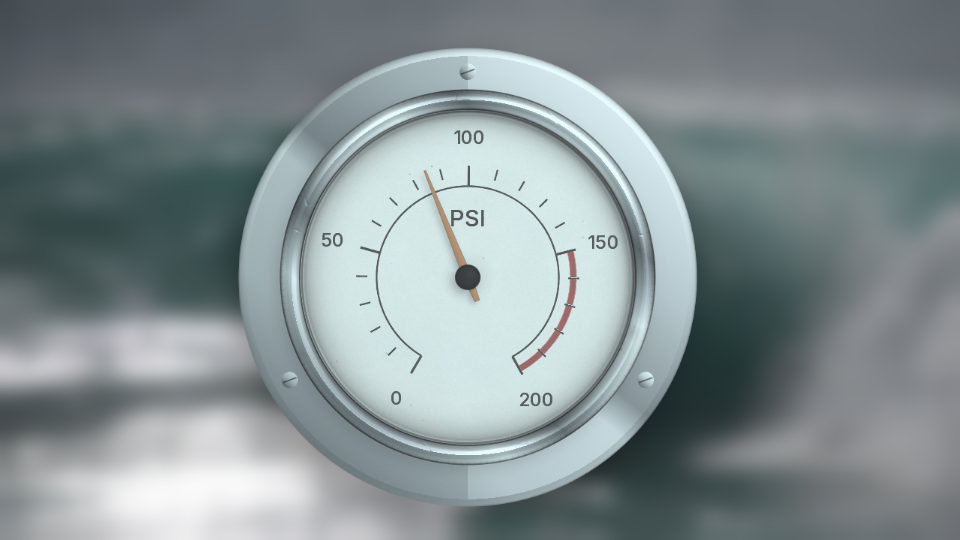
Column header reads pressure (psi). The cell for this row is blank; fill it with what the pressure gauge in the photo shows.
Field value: 85 psi
